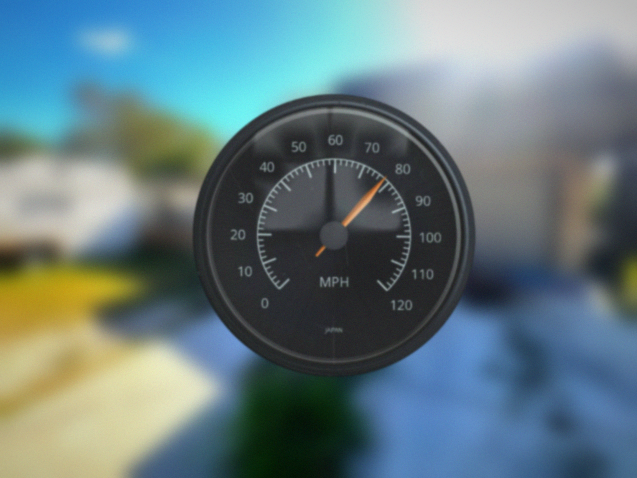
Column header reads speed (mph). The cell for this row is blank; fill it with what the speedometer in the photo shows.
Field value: 78 mph
